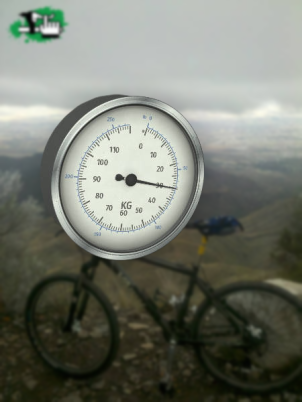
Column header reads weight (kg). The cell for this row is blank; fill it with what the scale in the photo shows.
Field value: 30 kg
